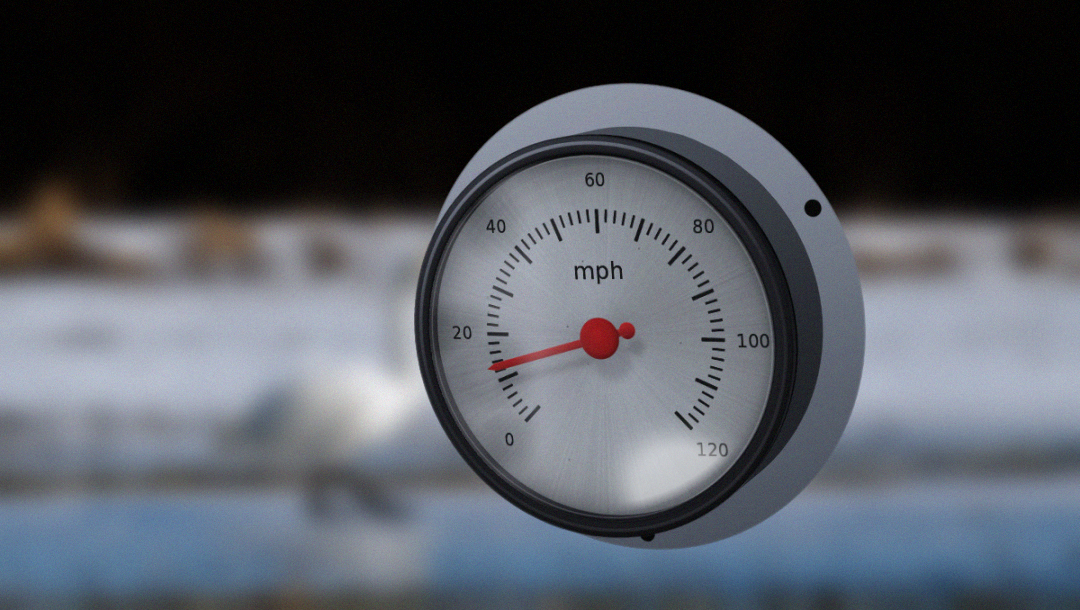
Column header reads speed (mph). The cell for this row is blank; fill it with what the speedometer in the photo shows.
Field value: 13 mph
